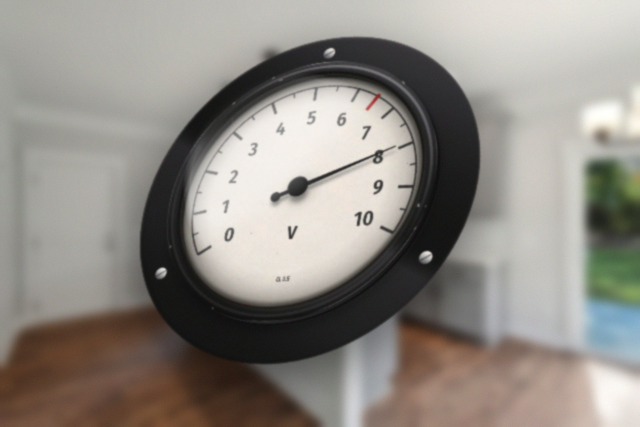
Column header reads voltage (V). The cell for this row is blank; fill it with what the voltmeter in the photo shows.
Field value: 8 V
